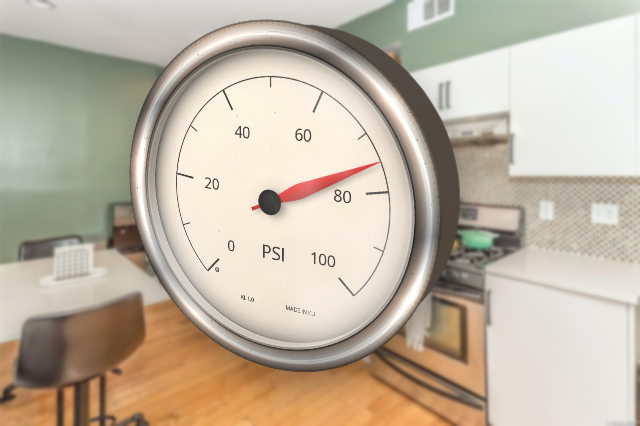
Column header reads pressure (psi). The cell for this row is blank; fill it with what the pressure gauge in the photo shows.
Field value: 75 psi
